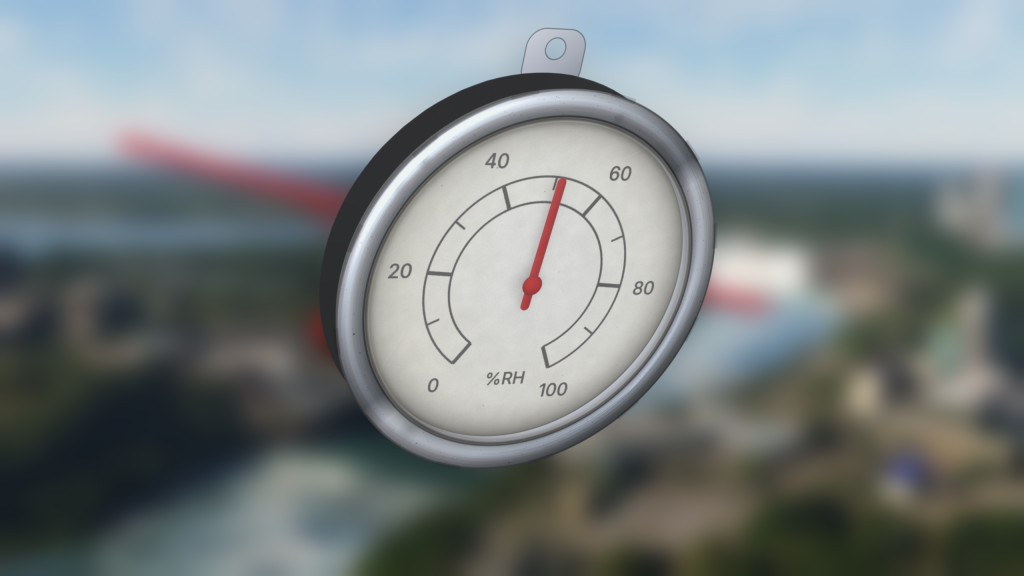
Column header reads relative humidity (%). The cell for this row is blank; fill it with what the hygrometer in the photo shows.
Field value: 50 %
